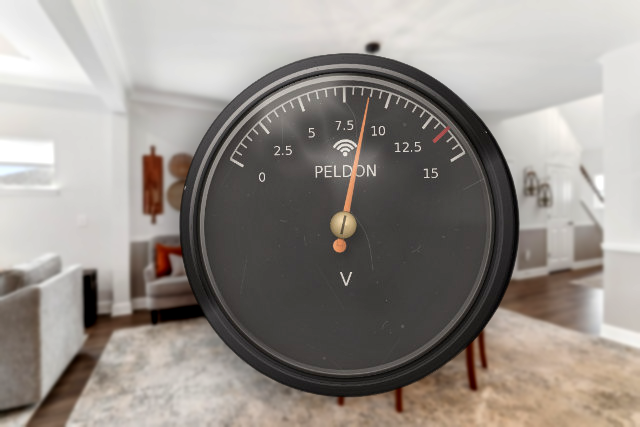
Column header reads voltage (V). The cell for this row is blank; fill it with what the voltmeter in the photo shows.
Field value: 9 V
